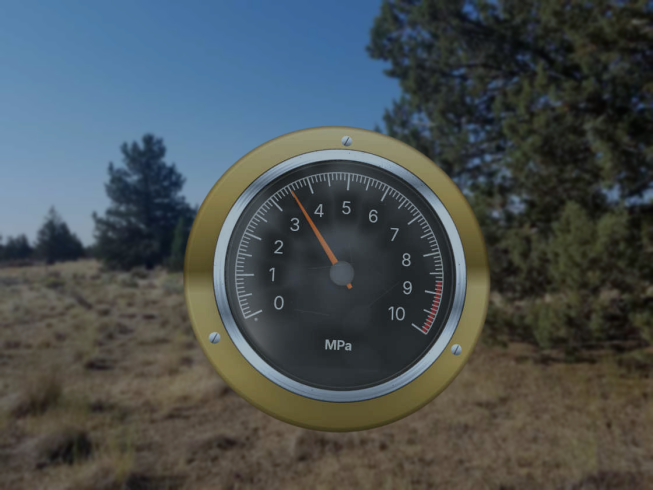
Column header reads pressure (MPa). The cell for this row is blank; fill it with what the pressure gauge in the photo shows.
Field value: 3.5 MPa
